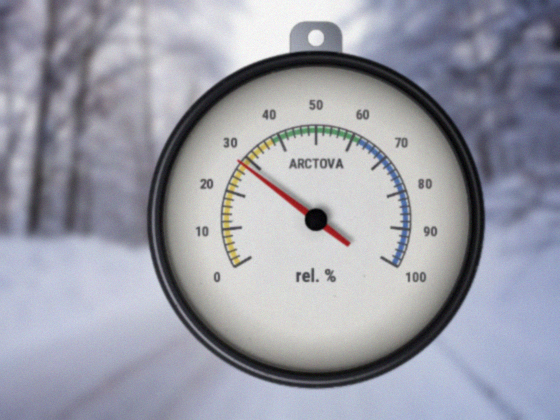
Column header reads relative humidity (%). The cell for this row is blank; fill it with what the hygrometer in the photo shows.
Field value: 28 %
